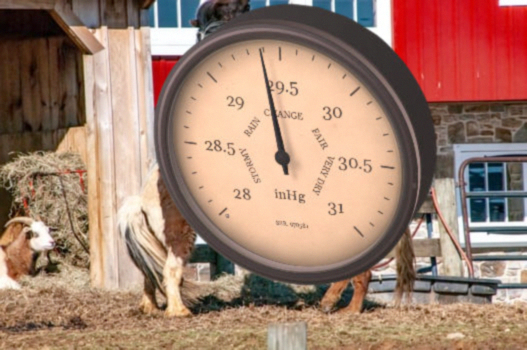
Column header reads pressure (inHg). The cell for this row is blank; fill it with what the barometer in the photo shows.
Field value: 29.4 inHg
